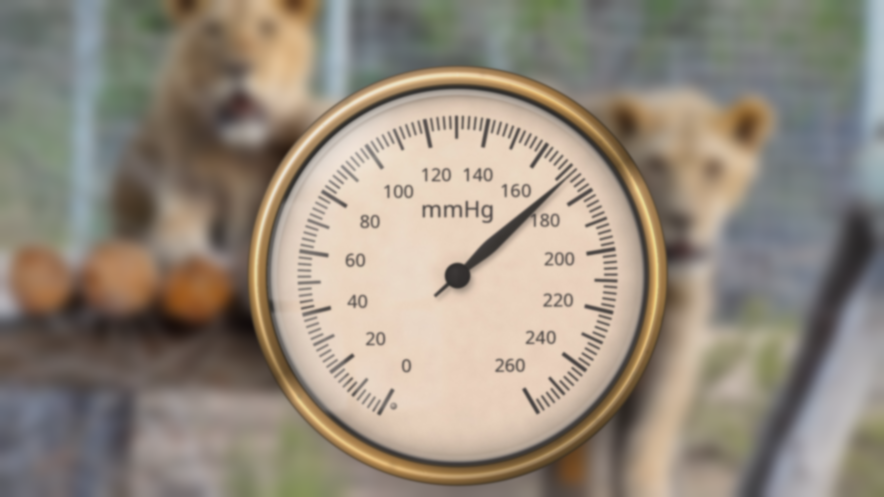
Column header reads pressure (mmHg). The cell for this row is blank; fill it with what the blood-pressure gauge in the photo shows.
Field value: 172 mmHg
